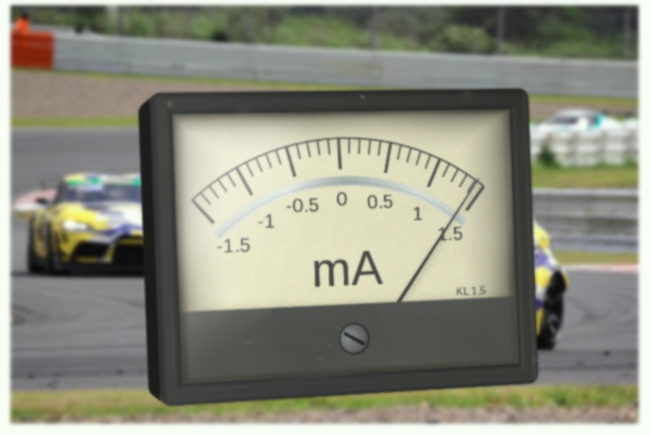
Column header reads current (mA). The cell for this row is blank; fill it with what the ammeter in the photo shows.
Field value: 1.4 mA
